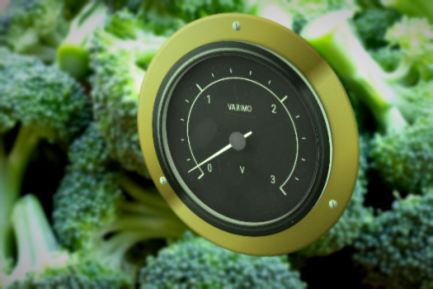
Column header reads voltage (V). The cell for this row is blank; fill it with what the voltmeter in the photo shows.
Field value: 0.1 V
